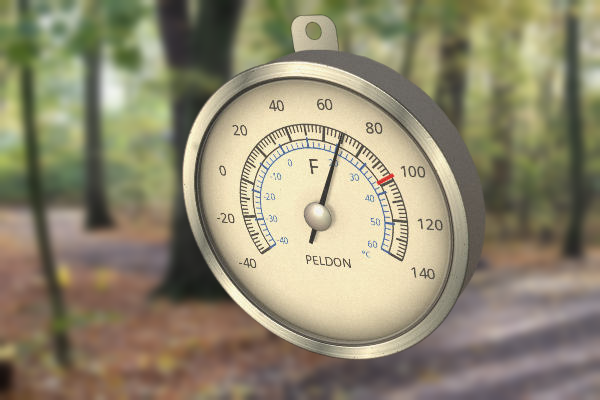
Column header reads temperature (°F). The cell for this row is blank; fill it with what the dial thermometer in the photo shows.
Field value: 70 °F
